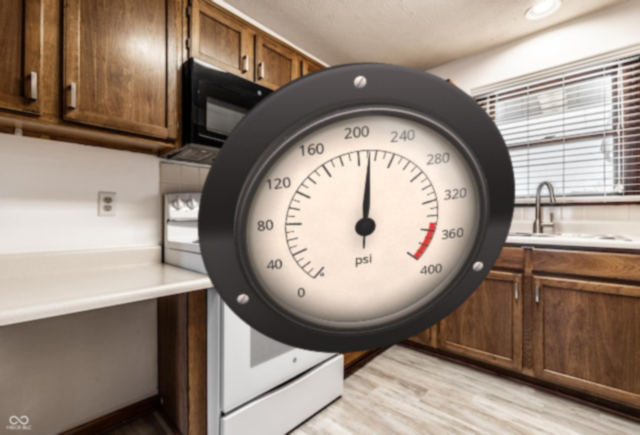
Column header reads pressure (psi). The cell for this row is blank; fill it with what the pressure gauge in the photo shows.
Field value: 210 psi
